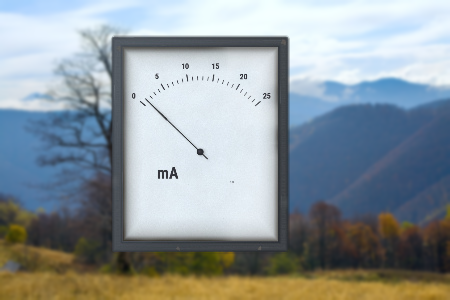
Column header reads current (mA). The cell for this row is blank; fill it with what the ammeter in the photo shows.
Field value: 1 mA
